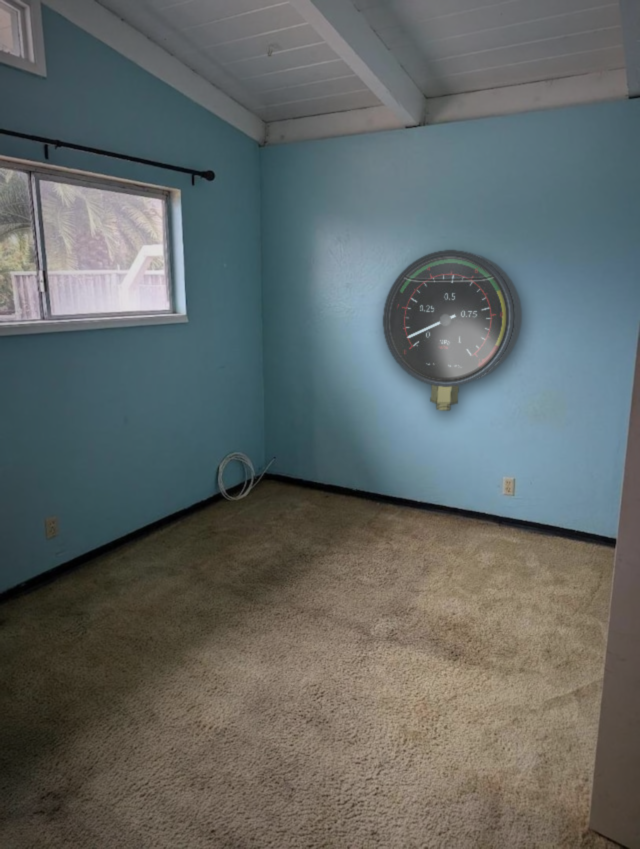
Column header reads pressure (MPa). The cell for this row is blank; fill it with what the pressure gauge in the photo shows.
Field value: 0.05 MPa
